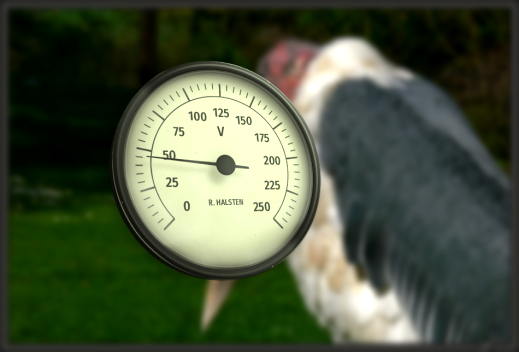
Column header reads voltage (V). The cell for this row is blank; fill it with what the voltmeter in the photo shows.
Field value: 45 V
